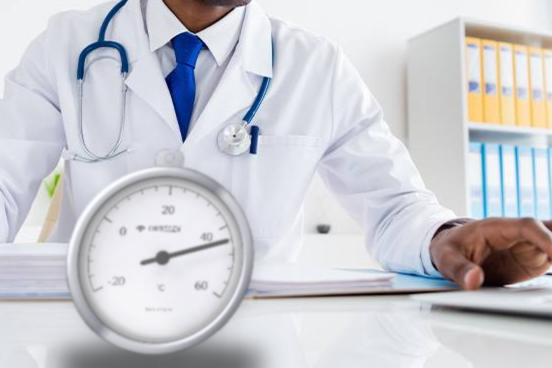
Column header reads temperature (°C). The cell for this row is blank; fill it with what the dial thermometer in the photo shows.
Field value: 44 °C
